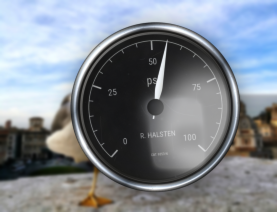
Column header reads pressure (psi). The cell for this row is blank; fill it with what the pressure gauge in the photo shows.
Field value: 55 psi
